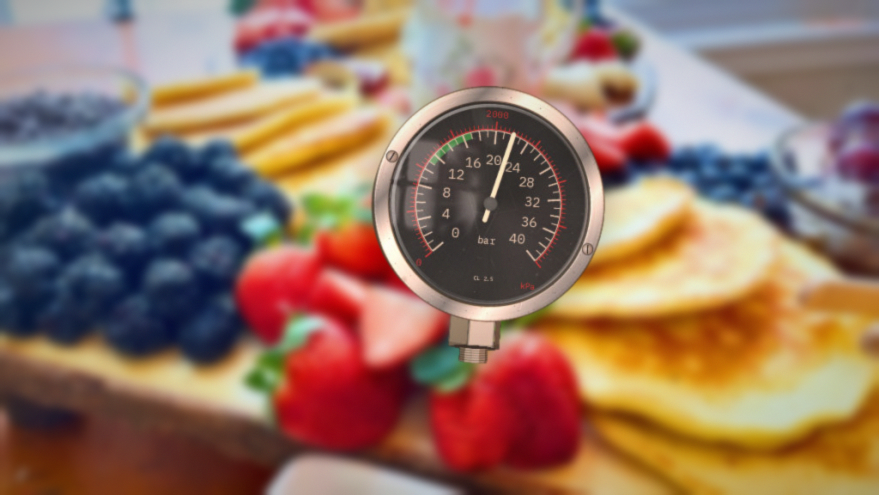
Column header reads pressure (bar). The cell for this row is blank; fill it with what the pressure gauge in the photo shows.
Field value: 22 bar
